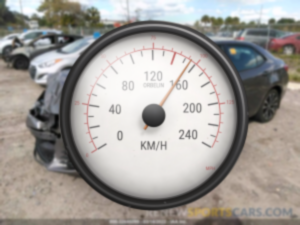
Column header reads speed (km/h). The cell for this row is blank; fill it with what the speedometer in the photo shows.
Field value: 155 km/h
